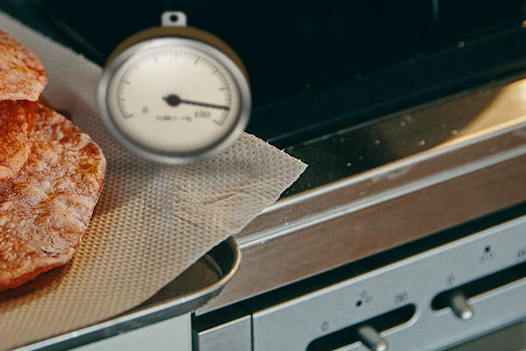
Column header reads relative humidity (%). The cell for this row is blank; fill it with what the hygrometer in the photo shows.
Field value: 90 %
